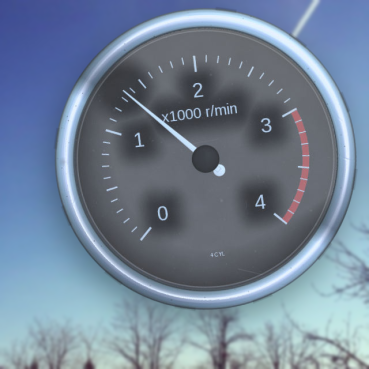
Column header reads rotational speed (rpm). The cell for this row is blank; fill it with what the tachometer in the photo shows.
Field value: 1350 rpm
